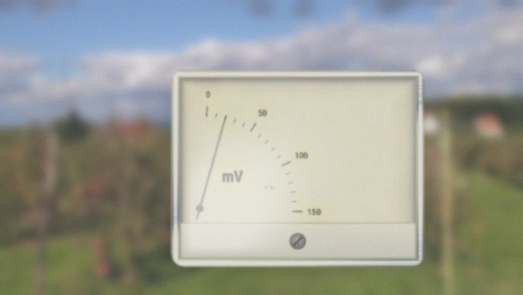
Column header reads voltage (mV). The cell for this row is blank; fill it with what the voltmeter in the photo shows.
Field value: 20 mV
